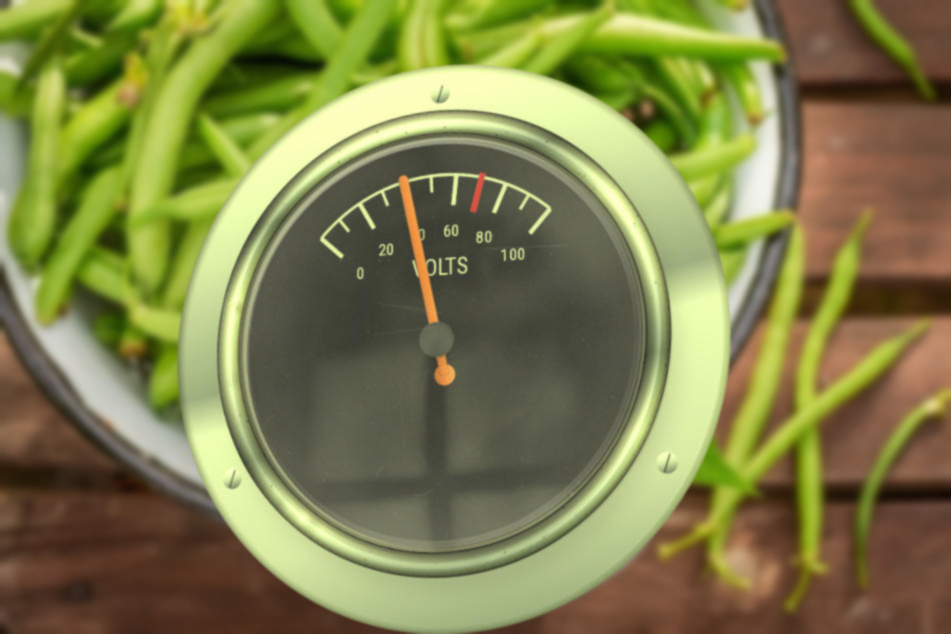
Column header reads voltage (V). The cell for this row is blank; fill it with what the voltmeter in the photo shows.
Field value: 40 V
